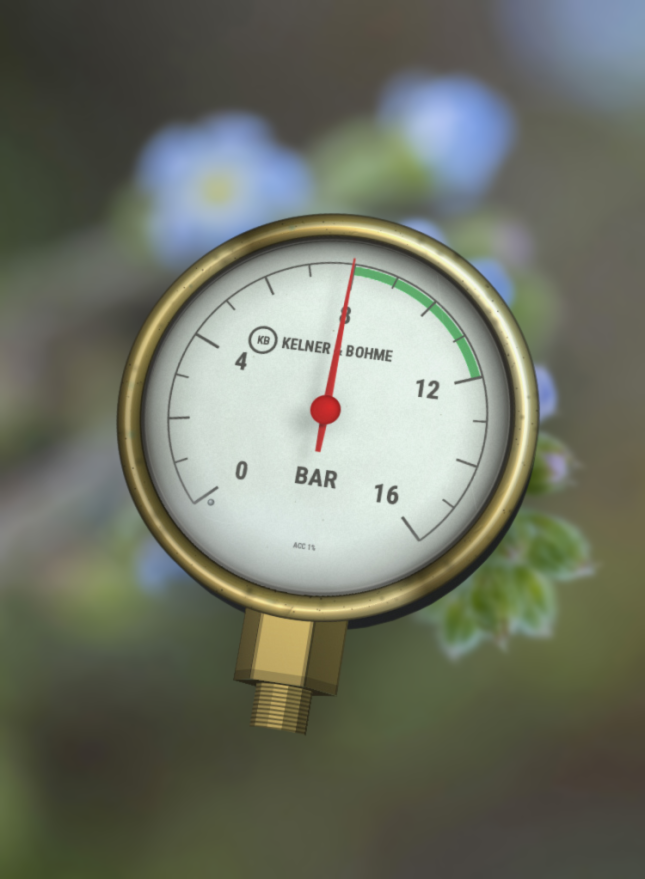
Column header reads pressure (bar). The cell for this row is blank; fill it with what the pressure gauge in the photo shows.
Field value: 8 bar
